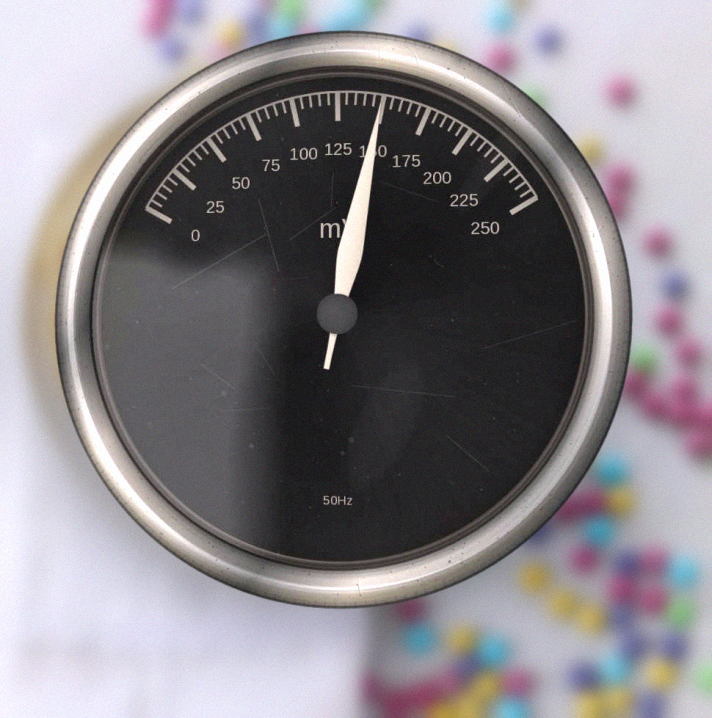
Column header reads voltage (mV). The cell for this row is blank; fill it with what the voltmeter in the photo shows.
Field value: 150 mV
